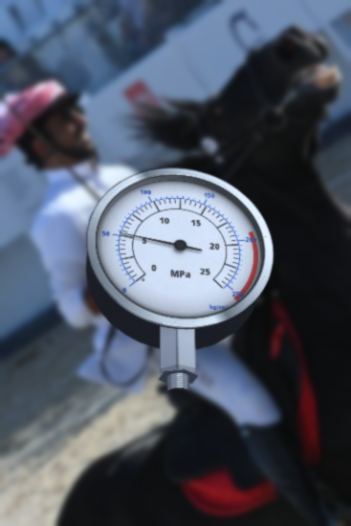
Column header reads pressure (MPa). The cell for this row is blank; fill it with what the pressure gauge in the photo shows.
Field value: 5 MPa
